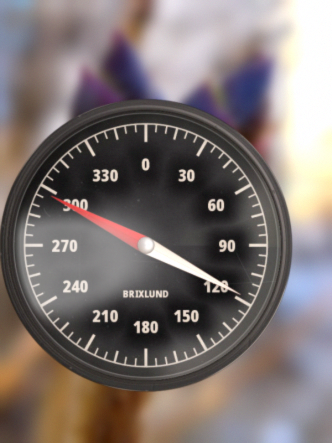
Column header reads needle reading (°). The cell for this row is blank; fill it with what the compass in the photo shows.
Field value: 297.5 °
